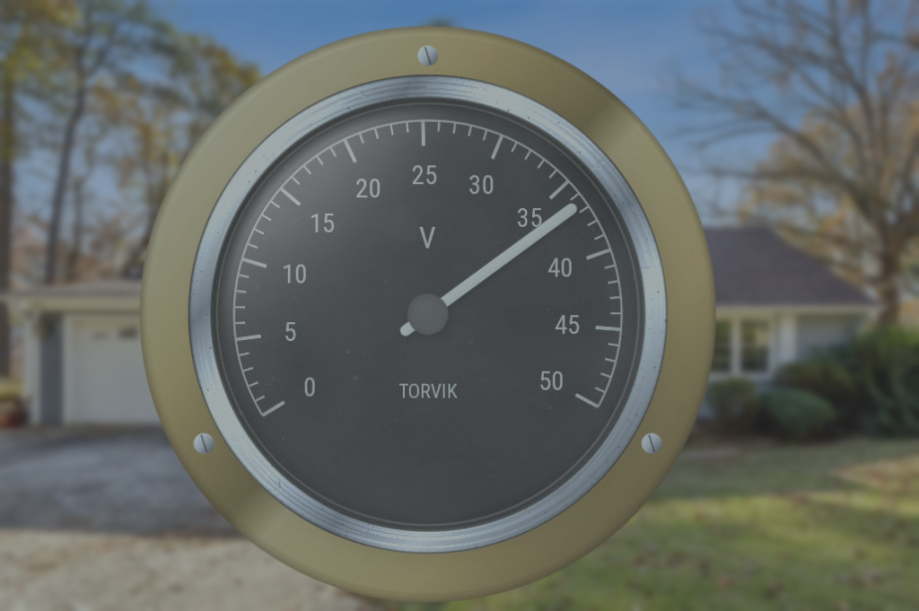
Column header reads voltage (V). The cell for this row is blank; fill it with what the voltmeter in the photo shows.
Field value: 36.5 V
